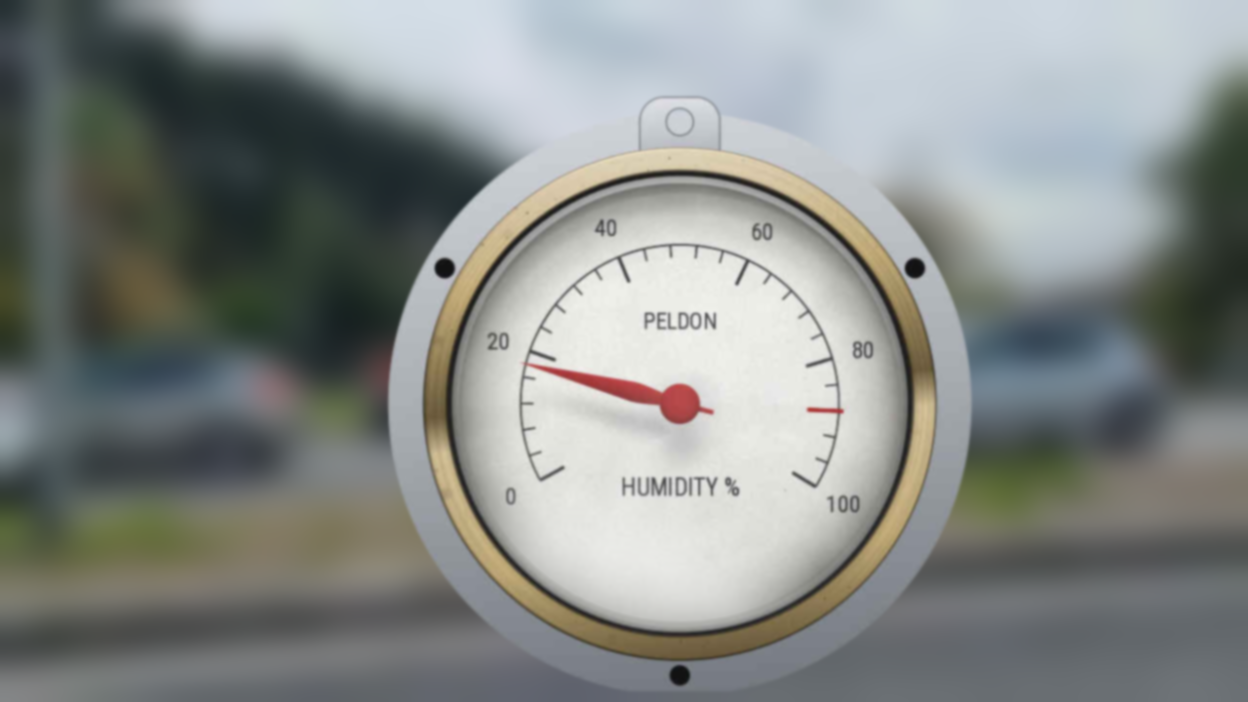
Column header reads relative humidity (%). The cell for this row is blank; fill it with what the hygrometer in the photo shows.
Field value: 18 %
